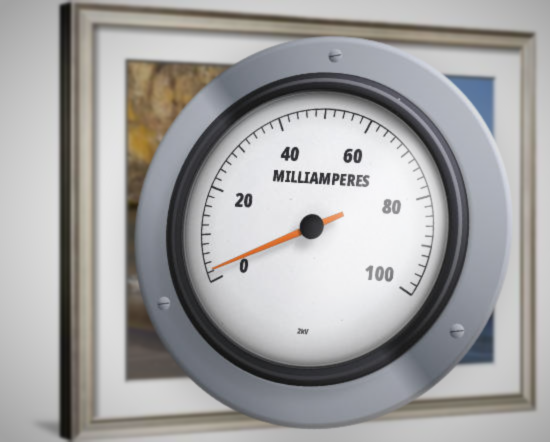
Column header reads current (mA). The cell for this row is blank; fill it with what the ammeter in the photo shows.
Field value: 2 mA
